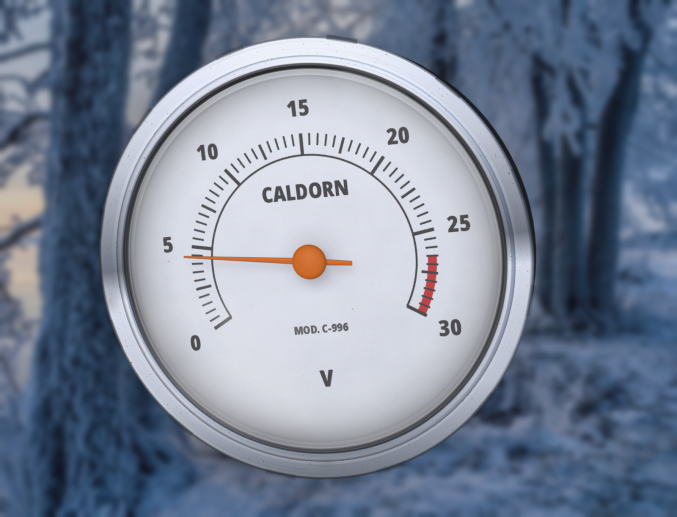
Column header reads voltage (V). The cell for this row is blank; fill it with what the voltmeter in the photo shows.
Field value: 4.5 V
